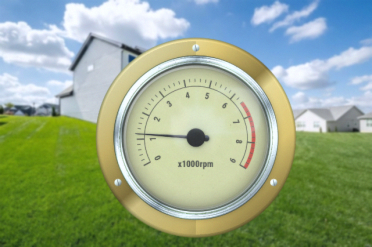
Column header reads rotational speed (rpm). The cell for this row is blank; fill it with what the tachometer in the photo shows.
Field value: 1200 rpm
